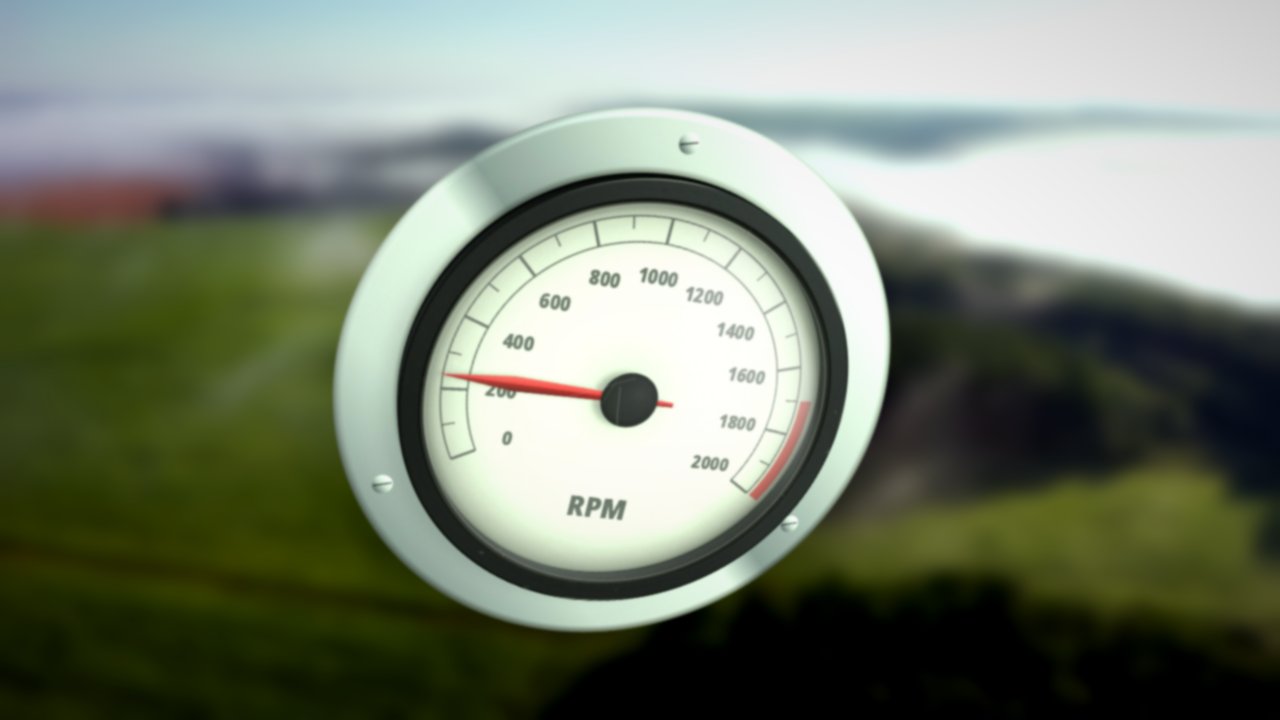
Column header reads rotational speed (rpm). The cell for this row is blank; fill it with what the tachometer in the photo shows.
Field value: 250 rpm
